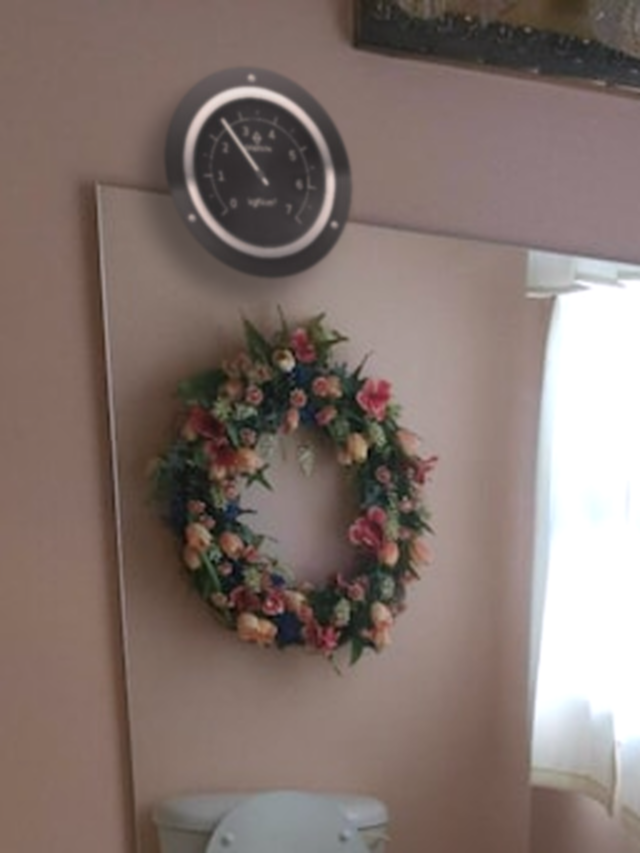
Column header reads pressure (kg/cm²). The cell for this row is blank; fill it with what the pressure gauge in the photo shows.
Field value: 2.5 kg/cm²
